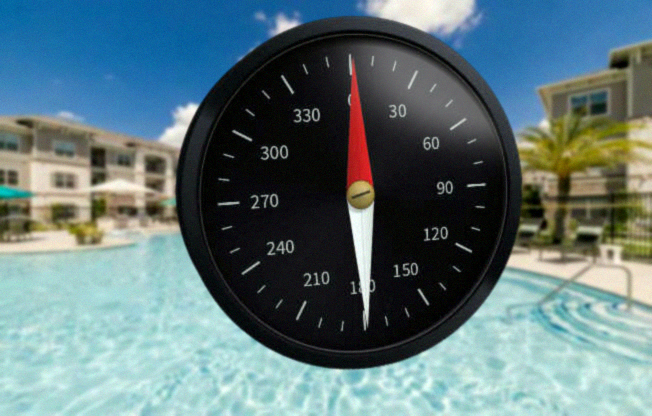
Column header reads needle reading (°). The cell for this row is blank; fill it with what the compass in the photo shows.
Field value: 0 °
